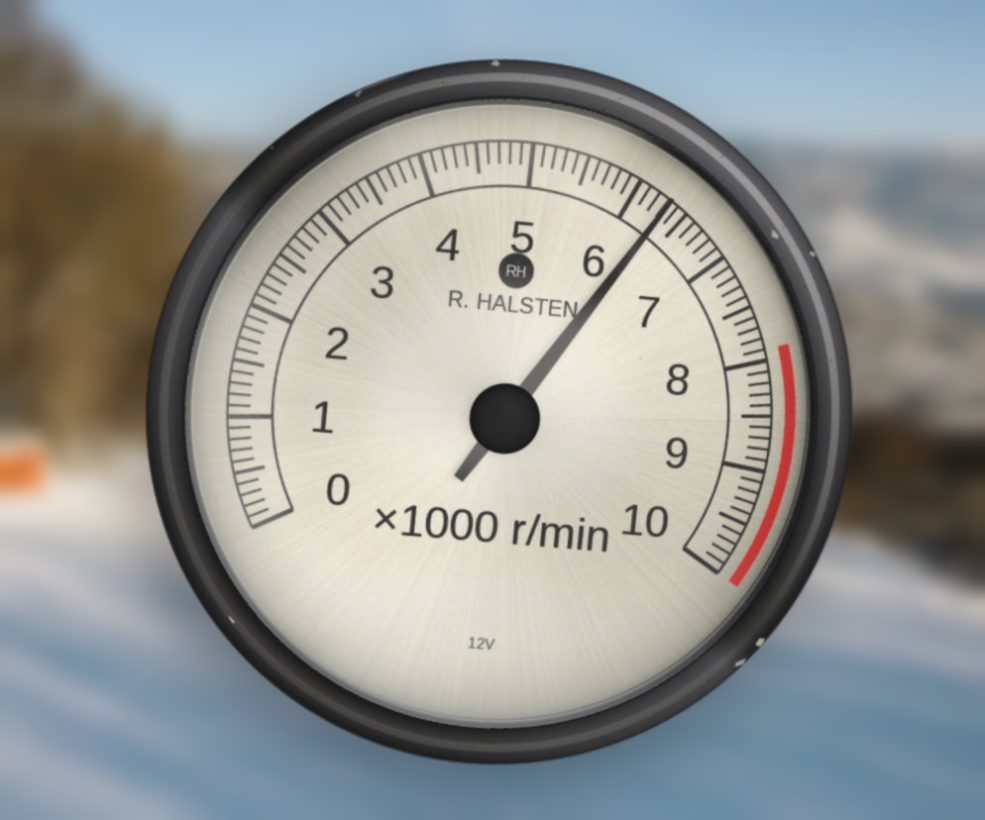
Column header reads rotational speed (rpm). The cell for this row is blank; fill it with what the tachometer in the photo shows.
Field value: 6300 rpm
